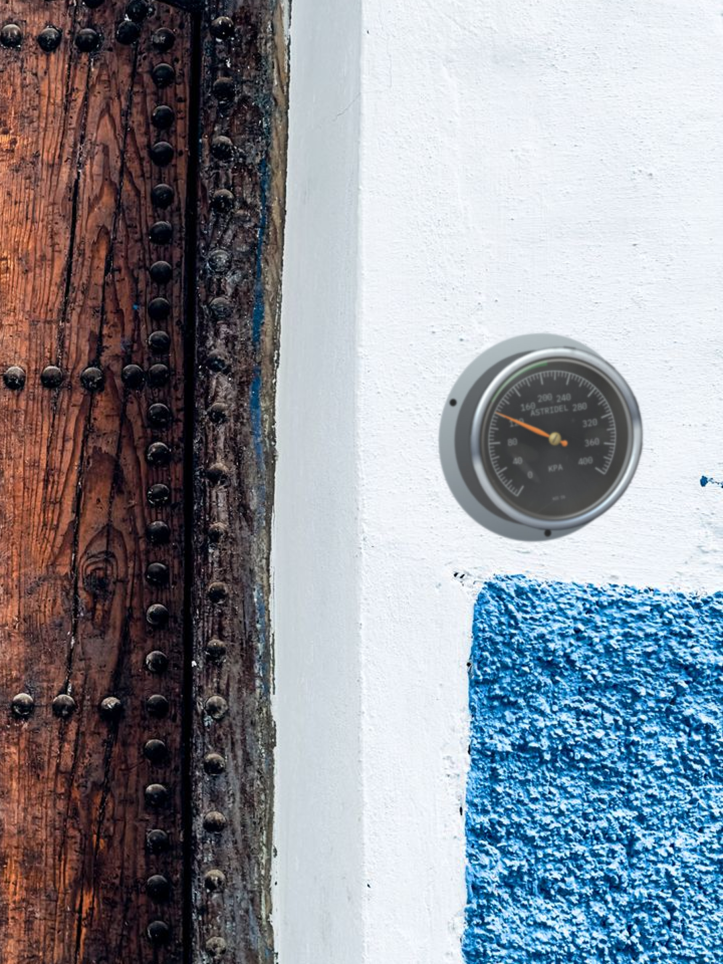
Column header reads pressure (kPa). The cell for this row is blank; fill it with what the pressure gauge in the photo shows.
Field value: 120 kPa
